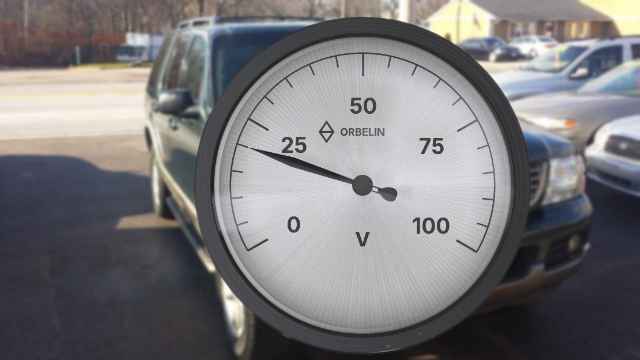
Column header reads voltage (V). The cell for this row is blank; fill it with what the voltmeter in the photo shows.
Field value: 20 V
